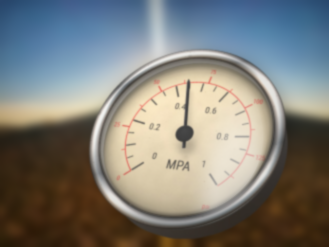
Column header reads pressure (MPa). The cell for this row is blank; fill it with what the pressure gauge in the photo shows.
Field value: 0.45 MPa
